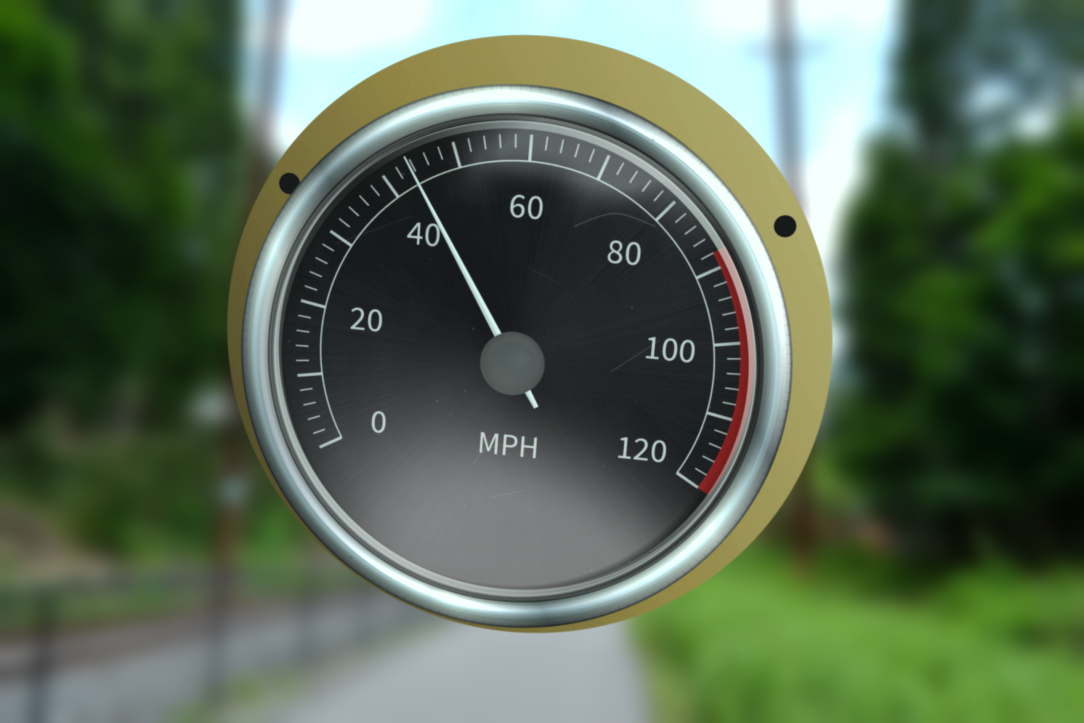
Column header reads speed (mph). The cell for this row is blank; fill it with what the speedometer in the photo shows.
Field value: 44 mph
